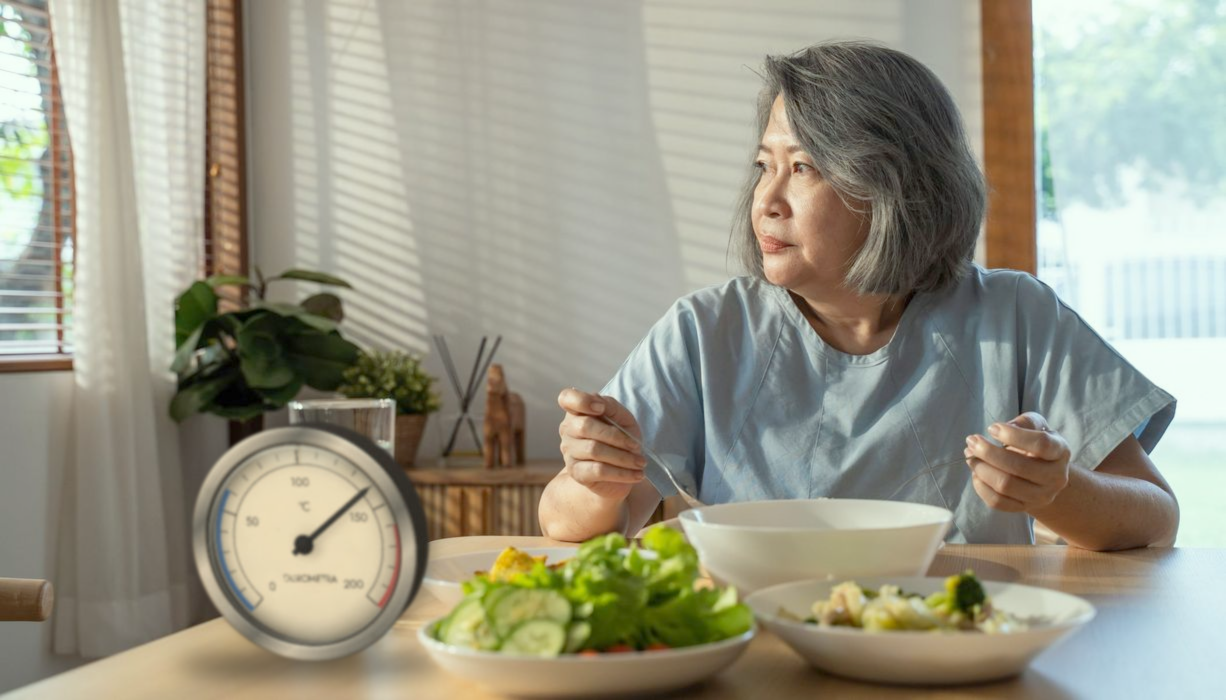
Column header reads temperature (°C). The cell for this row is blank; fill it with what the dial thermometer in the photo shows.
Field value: 140 °C
